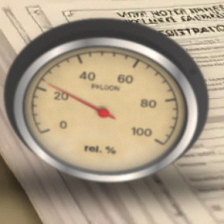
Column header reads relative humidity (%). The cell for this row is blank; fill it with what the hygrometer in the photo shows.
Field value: 24 %
